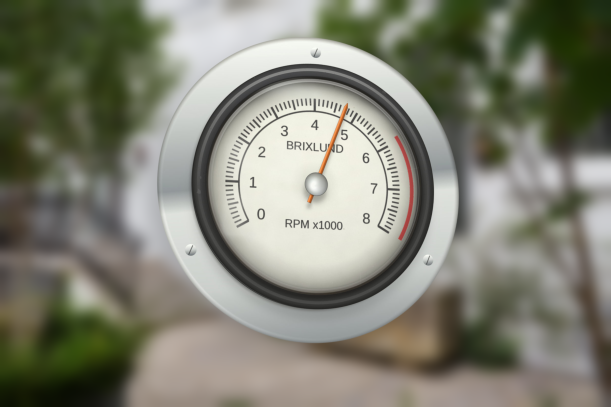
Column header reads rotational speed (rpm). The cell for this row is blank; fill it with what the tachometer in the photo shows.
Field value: 4700 rpm
